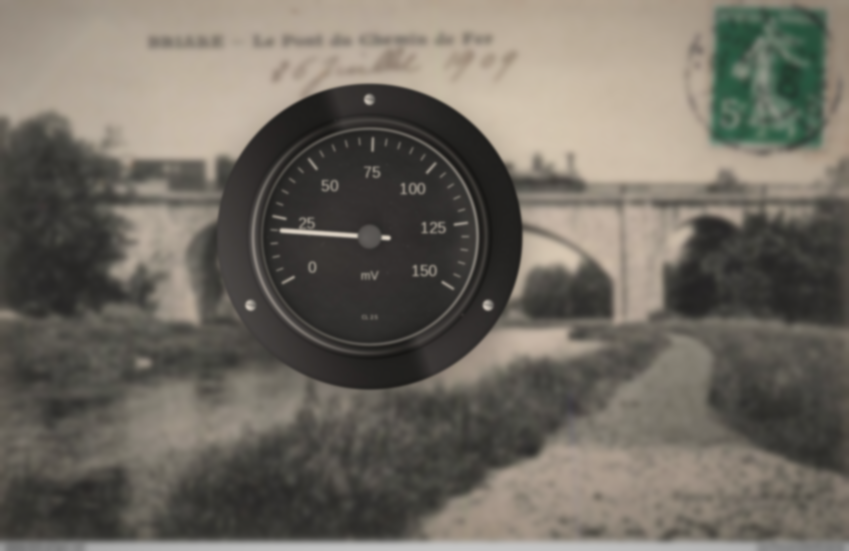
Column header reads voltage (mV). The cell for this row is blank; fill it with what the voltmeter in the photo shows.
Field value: 20 mV
